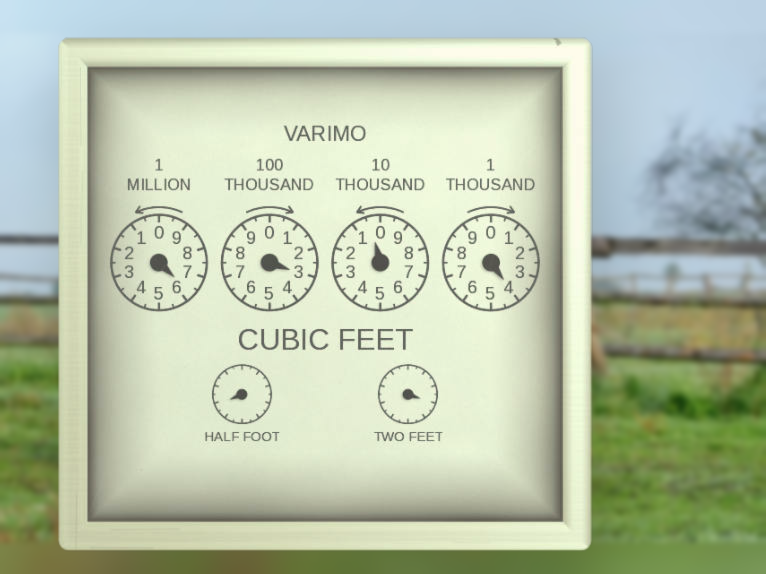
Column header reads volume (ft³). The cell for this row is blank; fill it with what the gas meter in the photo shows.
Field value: 630400 ft³
